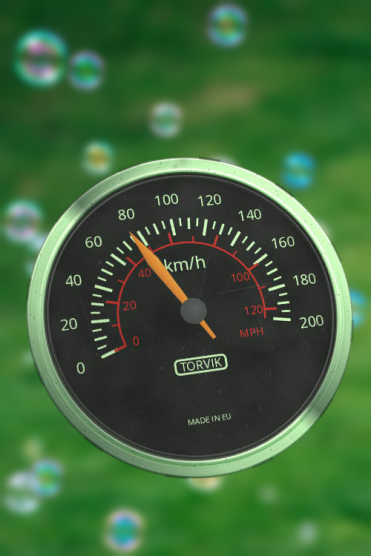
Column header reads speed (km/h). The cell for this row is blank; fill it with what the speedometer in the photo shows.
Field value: 75 km/h
